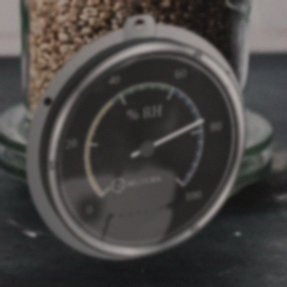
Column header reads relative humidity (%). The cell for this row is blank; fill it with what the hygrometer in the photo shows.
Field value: 76 %
